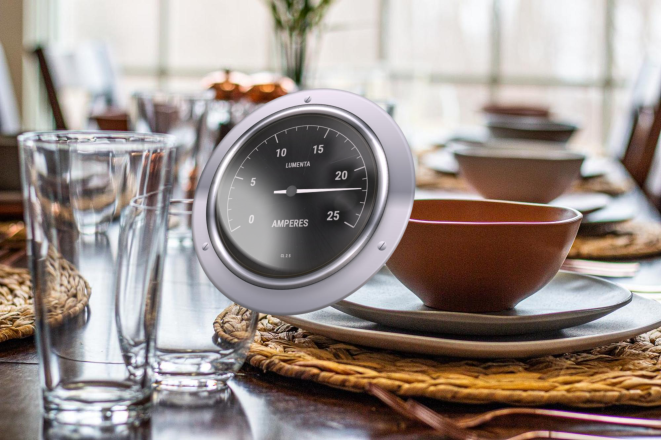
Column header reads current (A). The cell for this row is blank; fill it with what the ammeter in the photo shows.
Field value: 22 A
